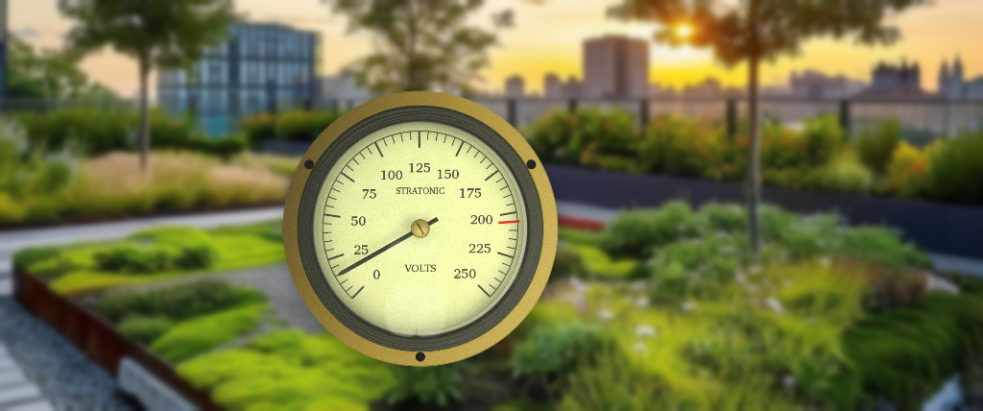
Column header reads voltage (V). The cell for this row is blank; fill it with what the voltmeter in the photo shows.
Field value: 15 V
